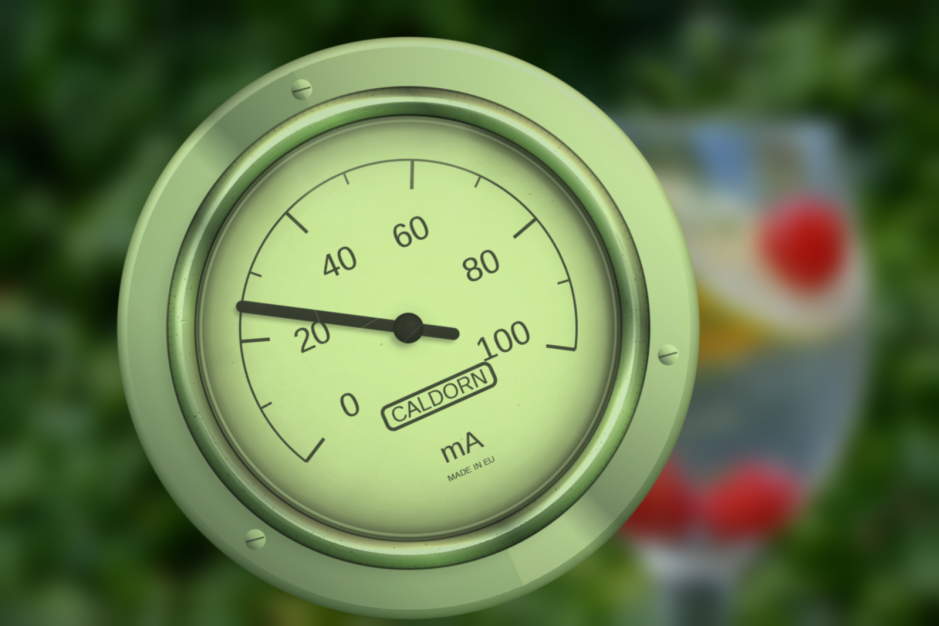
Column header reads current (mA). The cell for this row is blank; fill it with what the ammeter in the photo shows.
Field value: 25 mA
